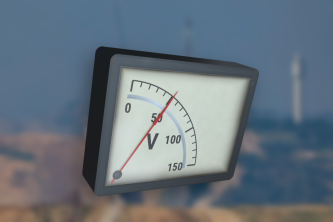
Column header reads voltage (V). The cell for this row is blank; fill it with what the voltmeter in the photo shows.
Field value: 50 V
